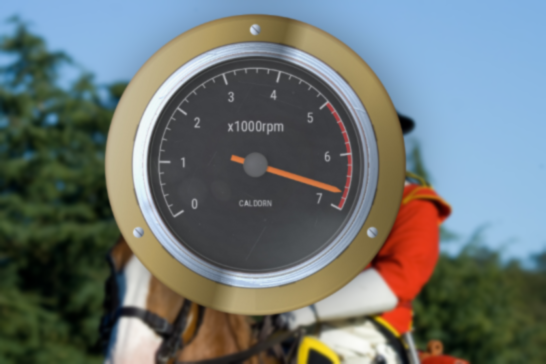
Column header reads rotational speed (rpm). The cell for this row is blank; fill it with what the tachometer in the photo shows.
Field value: 6700 rpm
